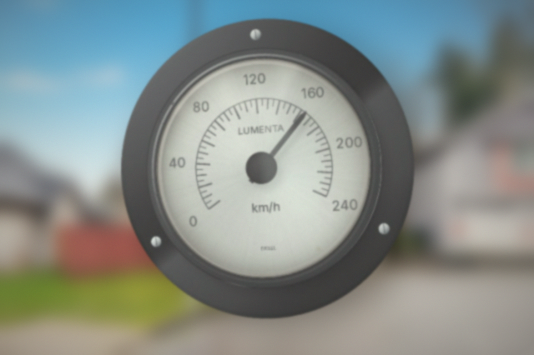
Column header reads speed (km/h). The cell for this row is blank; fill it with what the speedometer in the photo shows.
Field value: 165 km/h
